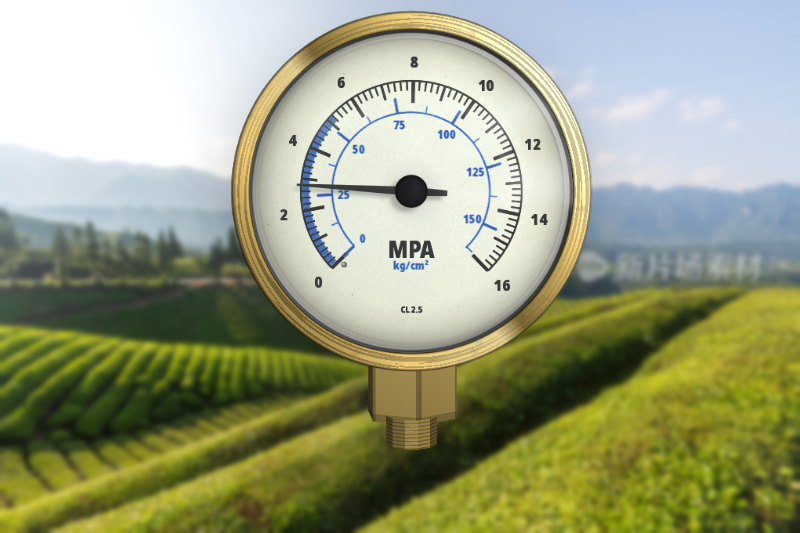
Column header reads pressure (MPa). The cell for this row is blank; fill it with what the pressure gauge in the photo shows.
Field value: 2.8 MPa
